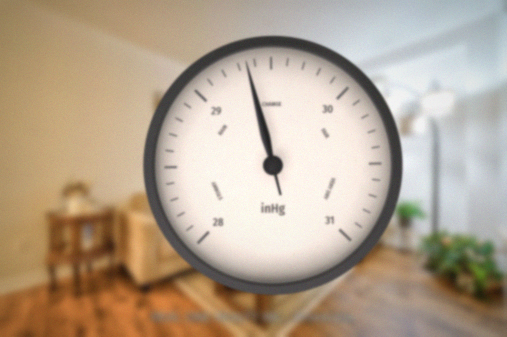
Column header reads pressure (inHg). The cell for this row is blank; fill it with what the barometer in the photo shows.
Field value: 29.35 inHg
